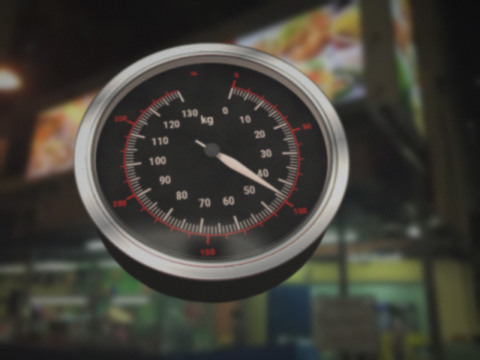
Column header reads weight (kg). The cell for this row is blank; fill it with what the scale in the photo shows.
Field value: 45 kg
